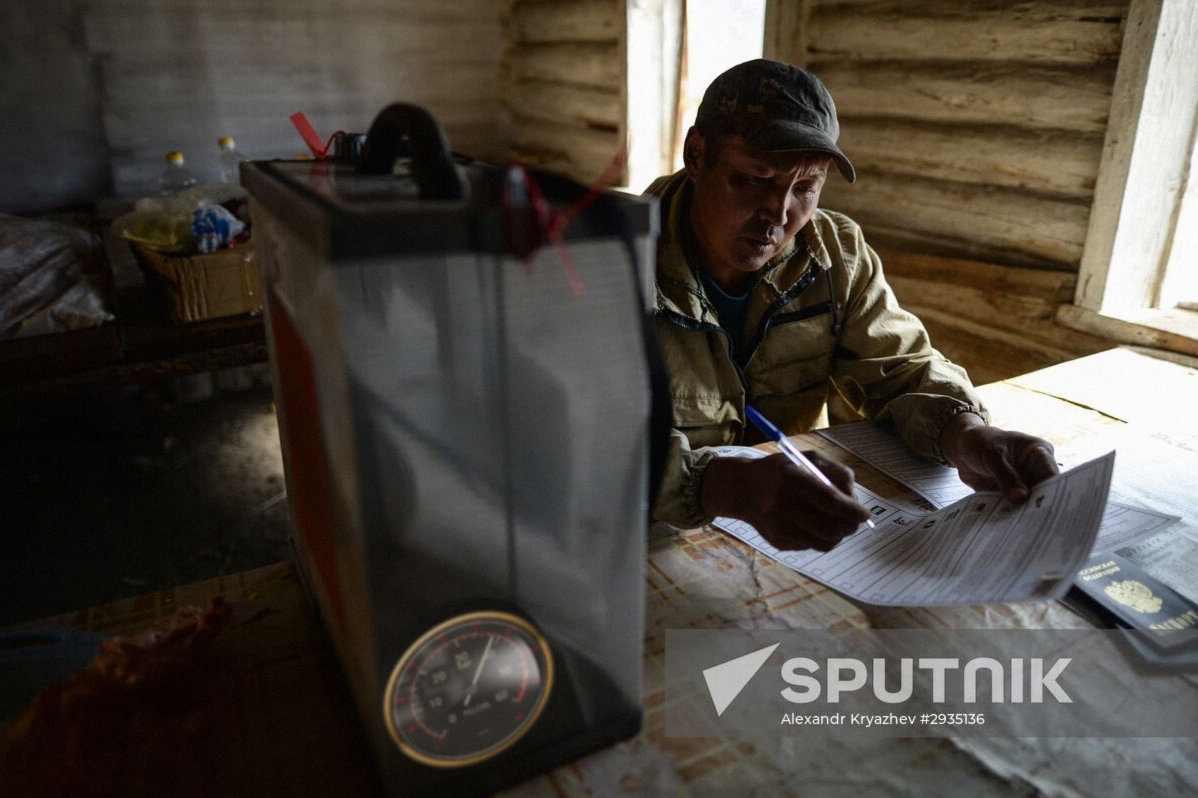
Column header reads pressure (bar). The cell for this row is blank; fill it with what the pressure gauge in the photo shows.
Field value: 38 bar
